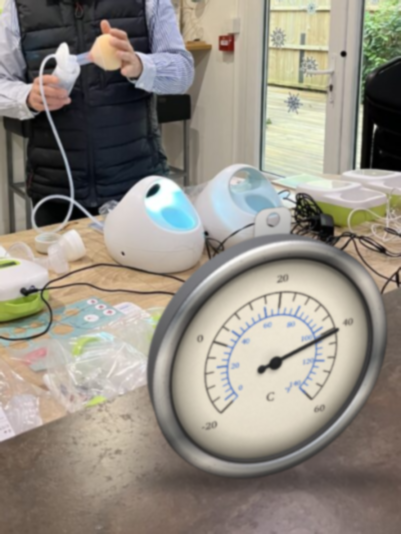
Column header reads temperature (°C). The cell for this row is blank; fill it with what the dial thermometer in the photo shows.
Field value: 40 °C
